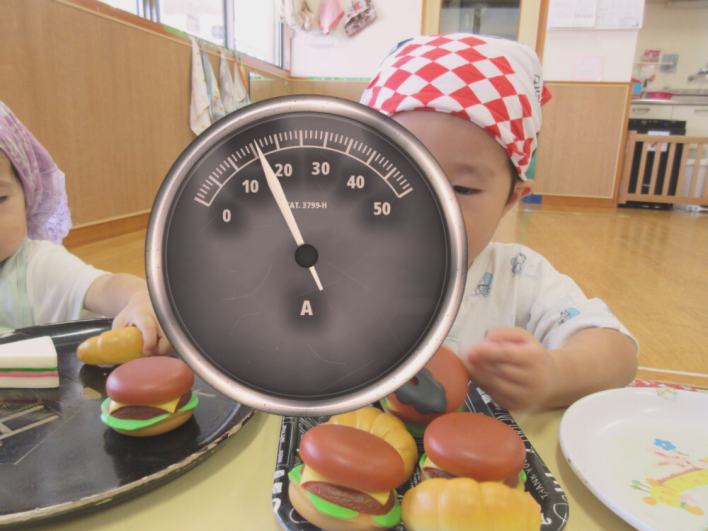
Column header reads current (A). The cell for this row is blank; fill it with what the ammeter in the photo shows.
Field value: 16 A
